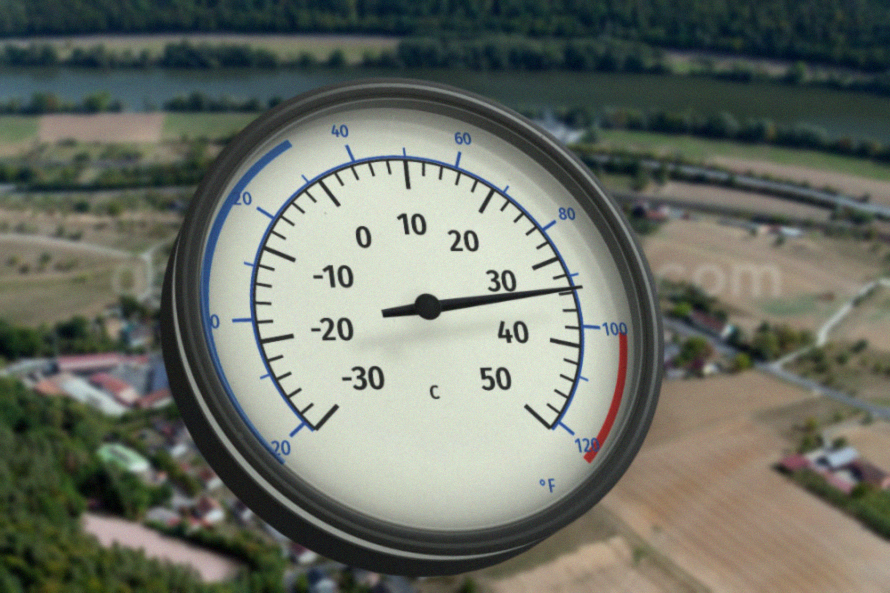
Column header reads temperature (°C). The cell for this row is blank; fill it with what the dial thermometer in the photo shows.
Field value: 34 °C
